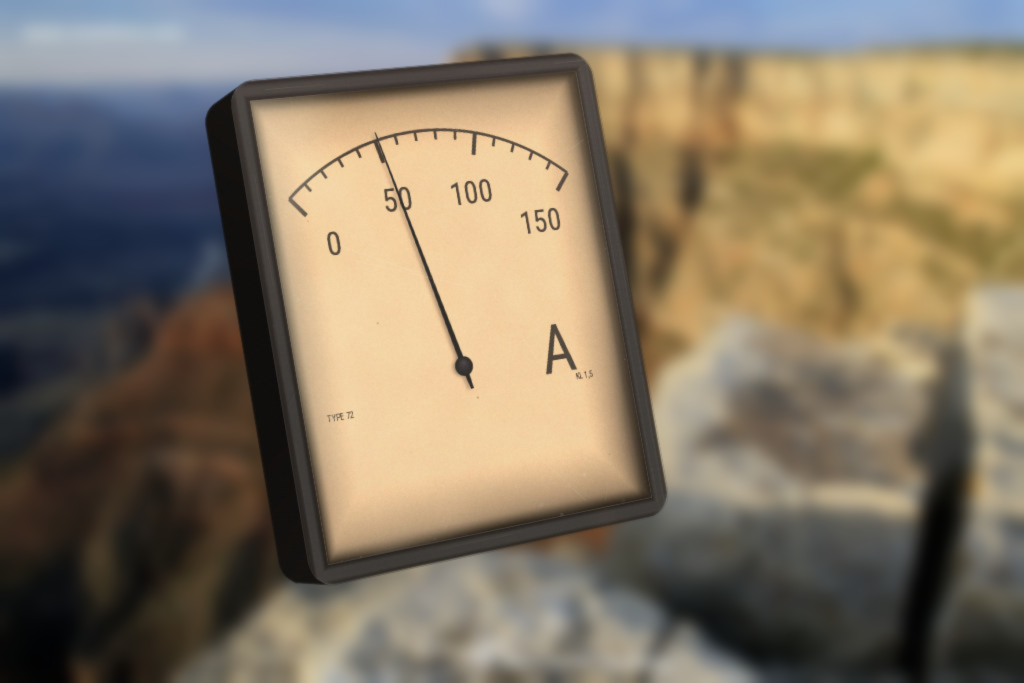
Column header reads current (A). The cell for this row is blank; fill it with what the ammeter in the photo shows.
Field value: 50 A
